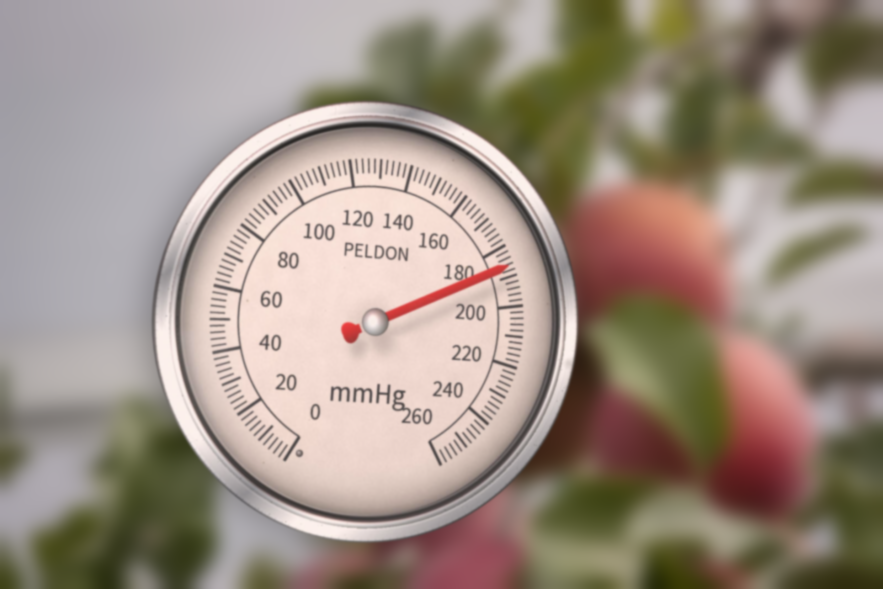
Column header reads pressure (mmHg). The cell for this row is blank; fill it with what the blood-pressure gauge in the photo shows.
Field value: 186 mmHg
